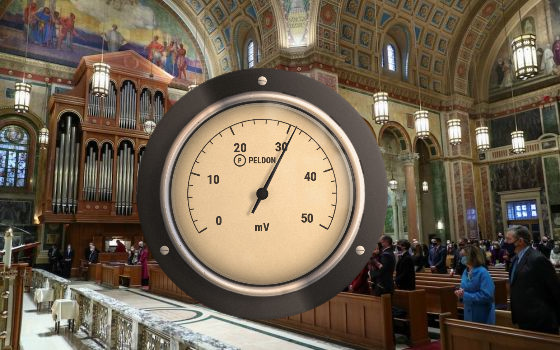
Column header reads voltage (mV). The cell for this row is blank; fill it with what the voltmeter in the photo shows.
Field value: 31 mV
